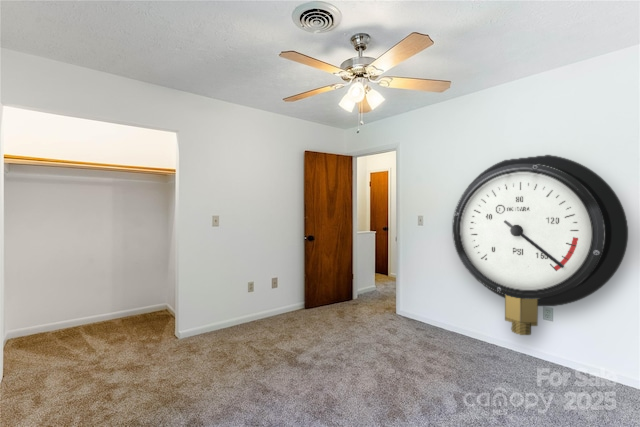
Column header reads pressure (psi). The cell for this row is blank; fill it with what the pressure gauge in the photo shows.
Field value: 155 psi
